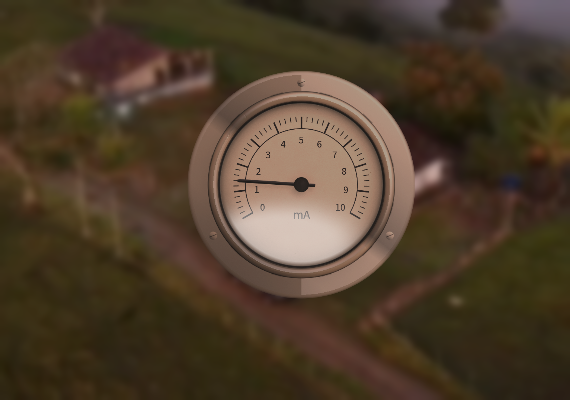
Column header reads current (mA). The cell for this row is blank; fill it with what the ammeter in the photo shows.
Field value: 1.4 mA
